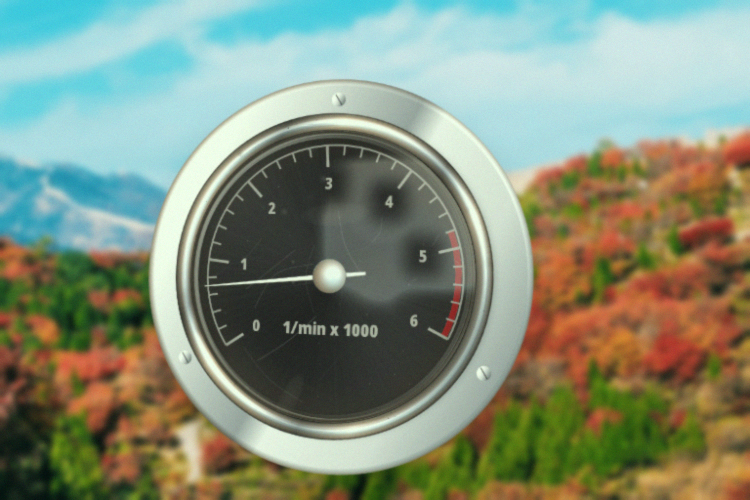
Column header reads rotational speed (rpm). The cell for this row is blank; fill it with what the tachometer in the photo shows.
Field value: 700 rpm
